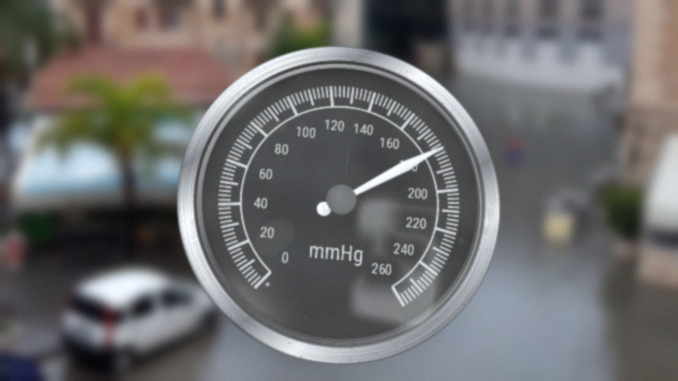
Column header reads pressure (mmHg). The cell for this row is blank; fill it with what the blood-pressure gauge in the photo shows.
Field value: 180 mmHg
